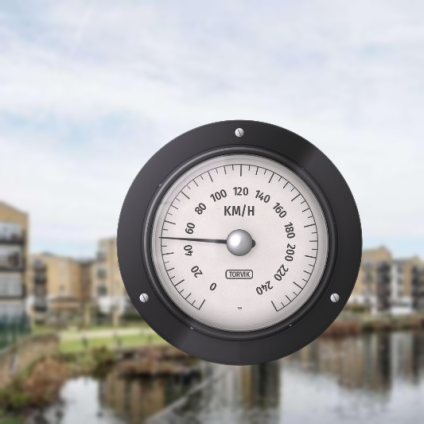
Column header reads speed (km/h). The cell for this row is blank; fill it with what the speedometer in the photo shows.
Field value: 50 km/h
